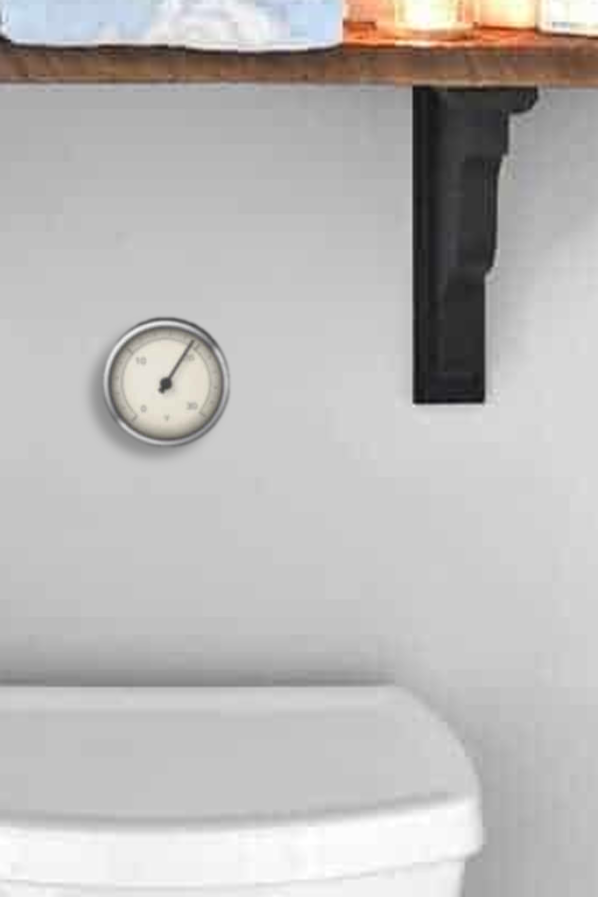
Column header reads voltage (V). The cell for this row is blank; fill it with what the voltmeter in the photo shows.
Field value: 19 V
